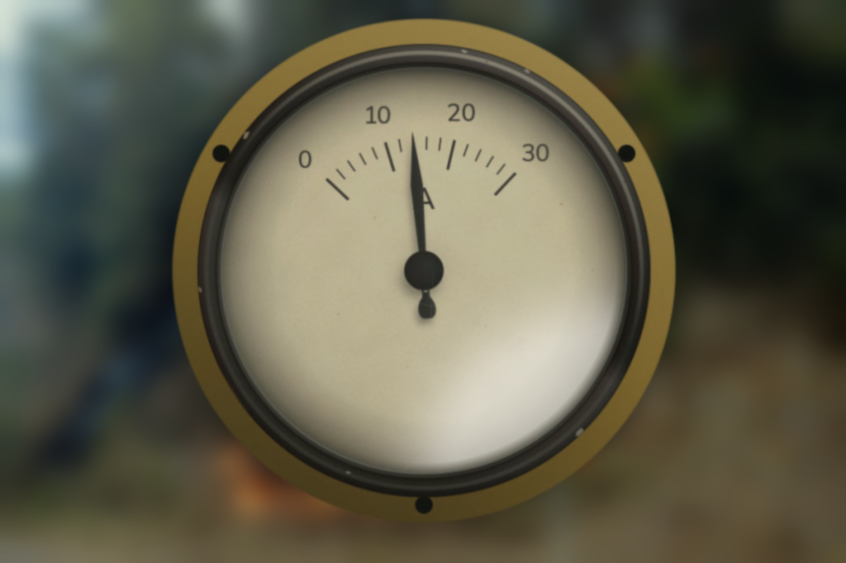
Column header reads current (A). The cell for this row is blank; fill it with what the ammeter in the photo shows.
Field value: 14 A
